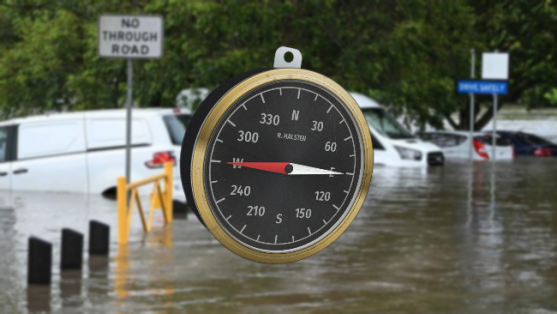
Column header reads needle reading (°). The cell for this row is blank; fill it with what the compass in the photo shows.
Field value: 270 °
